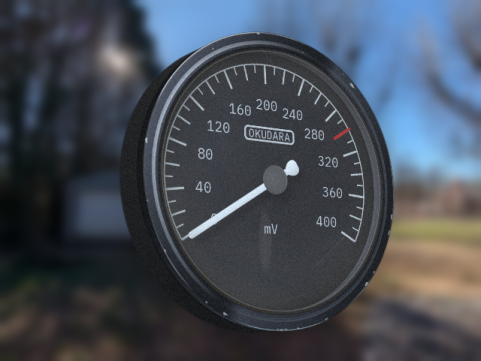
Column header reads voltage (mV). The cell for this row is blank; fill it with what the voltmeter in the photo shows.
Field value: 0 mV
